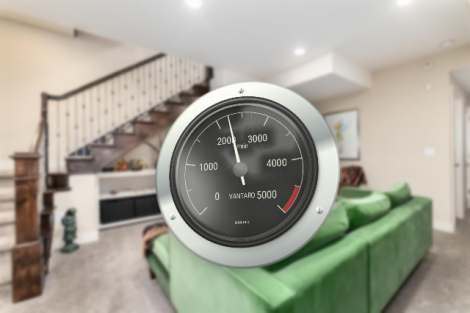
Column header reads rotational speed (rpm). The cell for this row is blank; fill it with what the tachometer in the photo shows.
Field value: 2250 rpm
